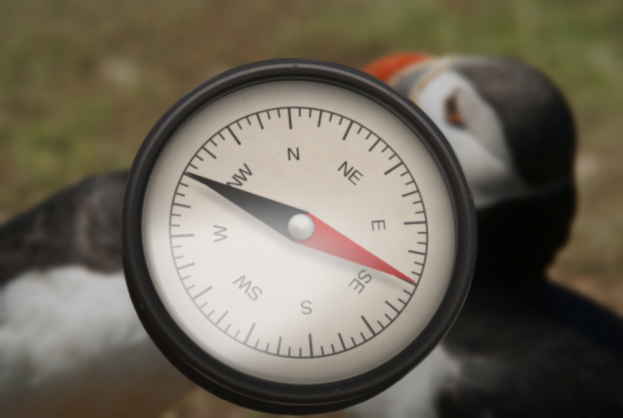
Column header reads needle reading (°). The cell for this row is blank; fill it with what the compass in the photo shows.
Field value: 120 °
